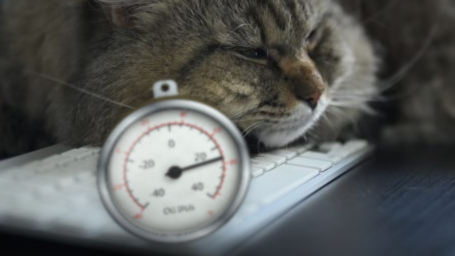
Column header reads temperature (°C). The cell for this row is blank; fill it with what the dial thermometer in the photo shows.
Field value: 24 °C
